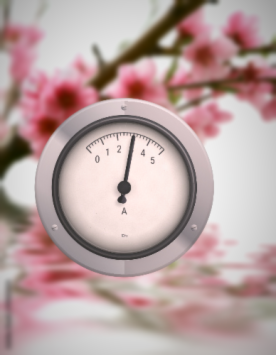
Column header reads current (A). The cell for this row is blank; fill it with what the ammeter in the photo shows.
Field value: 3 A
